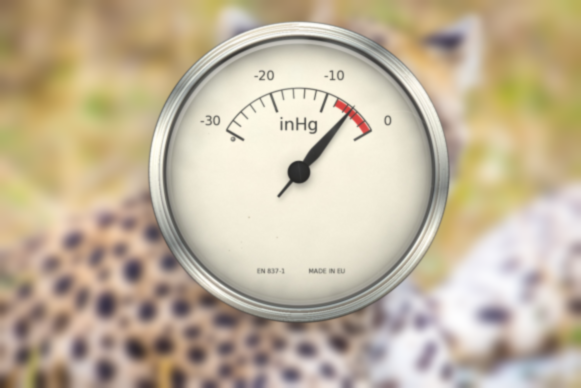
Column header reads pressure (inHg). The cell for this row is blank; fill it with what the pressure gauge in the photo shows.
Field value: -5 inHg
